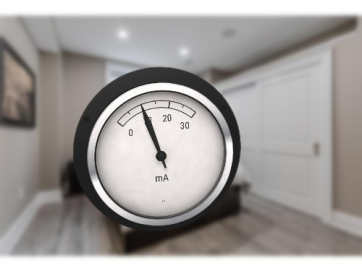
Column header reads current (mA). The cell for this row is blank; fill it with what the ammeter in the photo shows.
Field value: 10 mA
